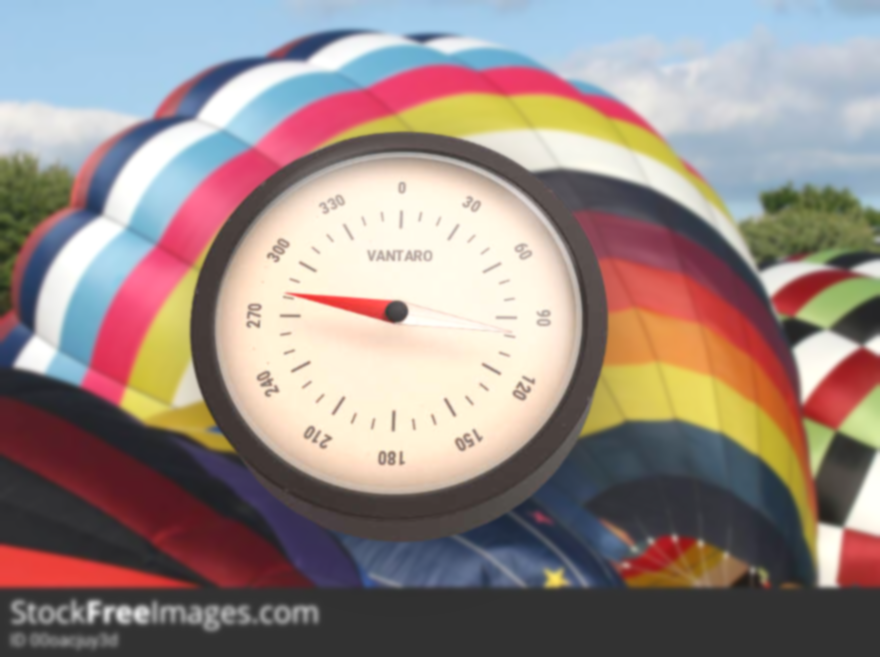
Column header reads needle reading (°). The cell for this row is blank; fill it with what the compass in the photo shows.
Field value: 280 °
